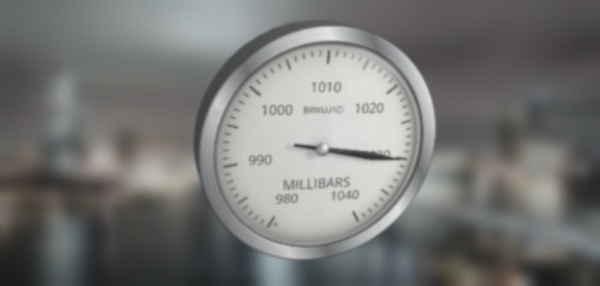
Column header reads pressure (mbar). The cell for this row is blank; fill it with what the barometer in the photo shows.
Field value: 1030 mbar
